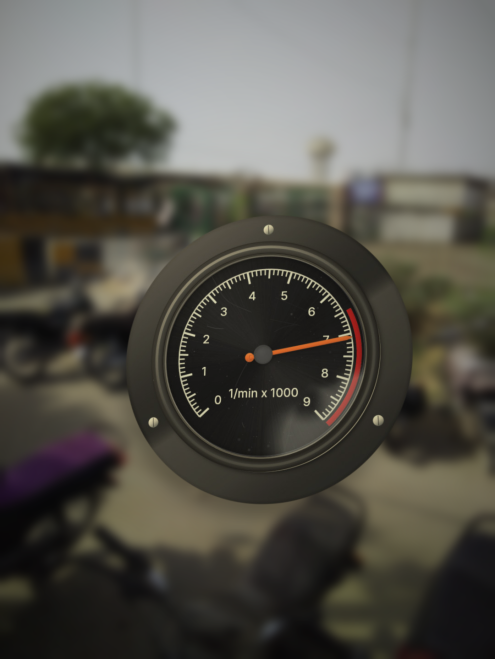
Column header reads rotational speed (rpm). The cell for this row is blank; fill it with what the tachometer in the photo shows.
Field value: 7100 rpm
